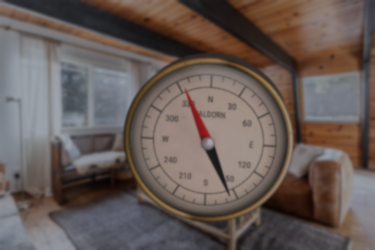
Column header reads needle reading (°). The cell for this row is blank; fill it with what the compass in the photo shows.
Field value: 335 °
